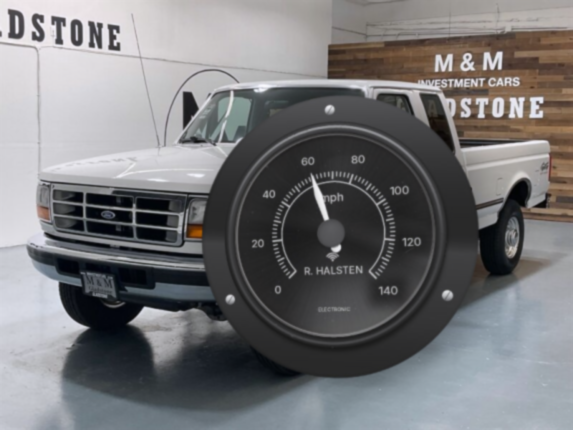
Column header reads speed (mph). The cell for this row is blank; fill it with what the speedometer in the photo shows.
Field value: 60 mph
